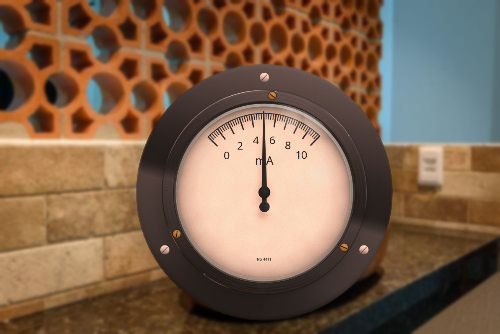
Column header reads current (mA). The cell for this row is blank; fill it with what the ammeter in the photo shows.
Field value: 5 mA
